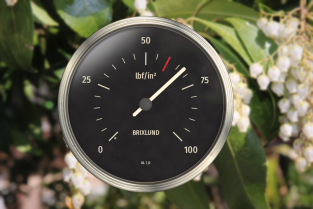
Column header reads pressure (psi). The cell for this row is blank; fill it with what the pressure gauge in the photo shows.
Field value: 67.5 psi
